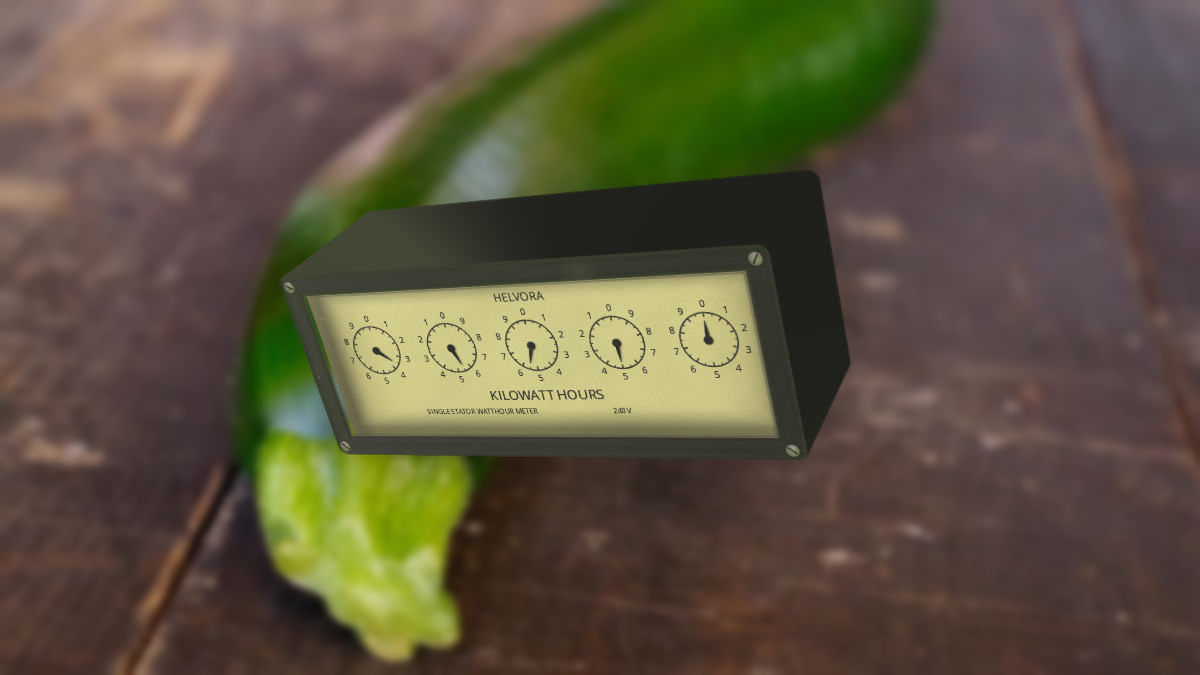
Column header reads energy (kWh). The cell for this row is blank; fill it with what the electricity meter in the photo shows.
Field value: 35550 kWh
